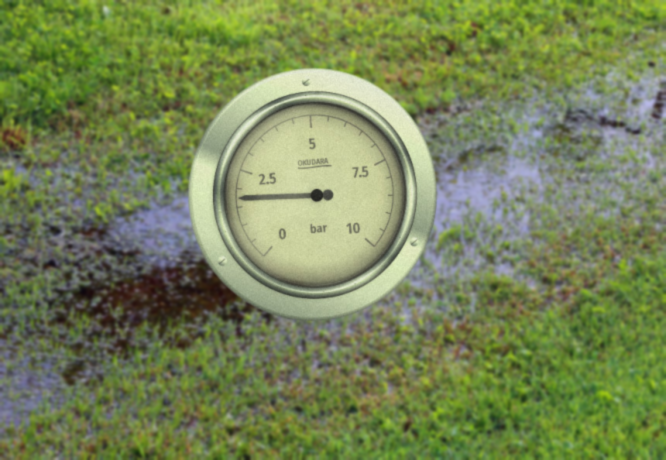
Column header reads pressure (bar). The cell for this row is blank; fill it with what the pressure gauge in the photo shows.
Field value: 1.75 bar
